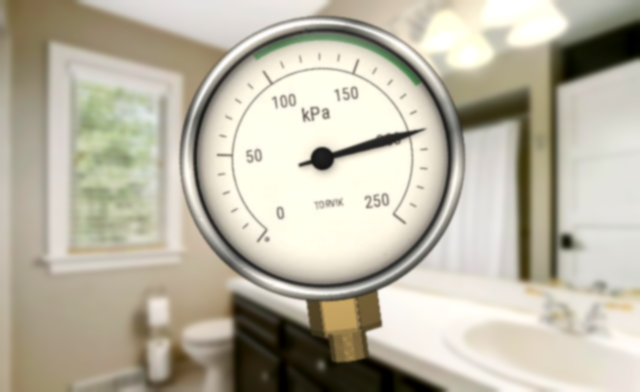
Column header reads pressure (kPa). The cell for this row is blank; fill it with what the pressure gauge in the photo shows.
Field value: 200 kPa
